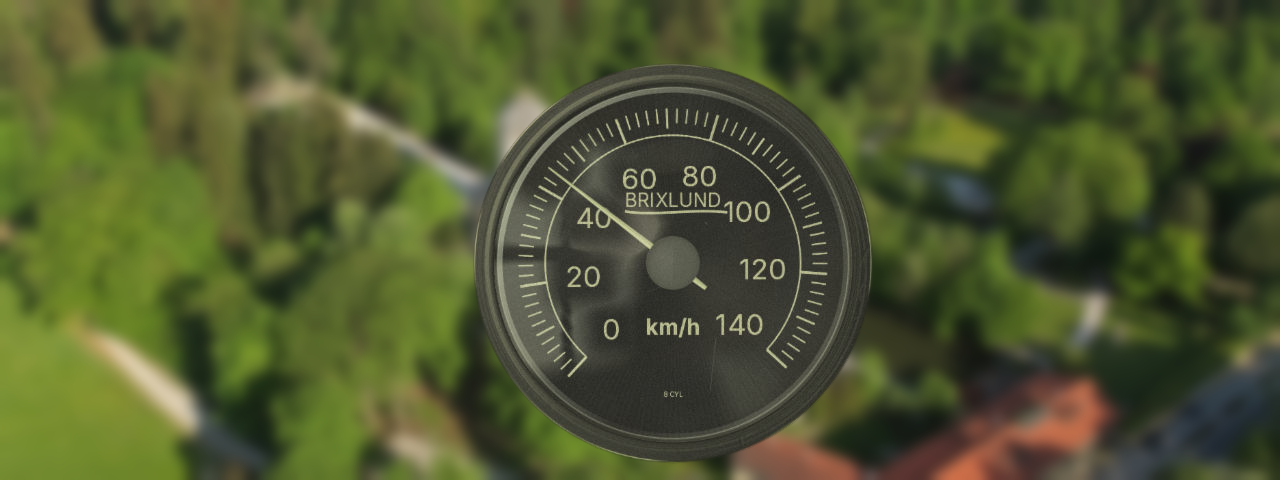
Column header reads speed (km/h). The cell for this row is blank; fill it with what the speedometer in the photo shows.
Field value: 44 km/h
